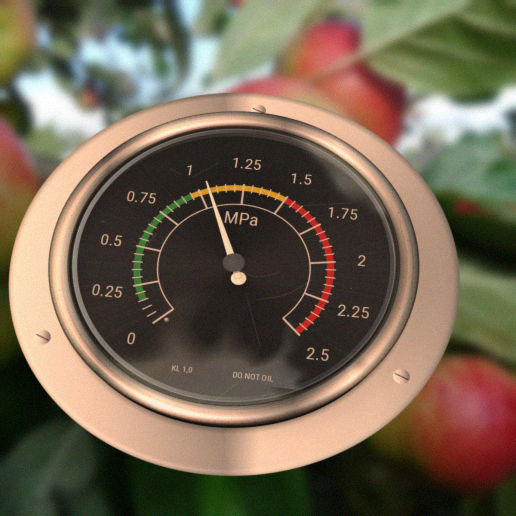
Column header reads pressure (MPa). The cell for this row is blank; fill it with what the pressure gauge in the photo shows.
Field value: 1.05 MPa
